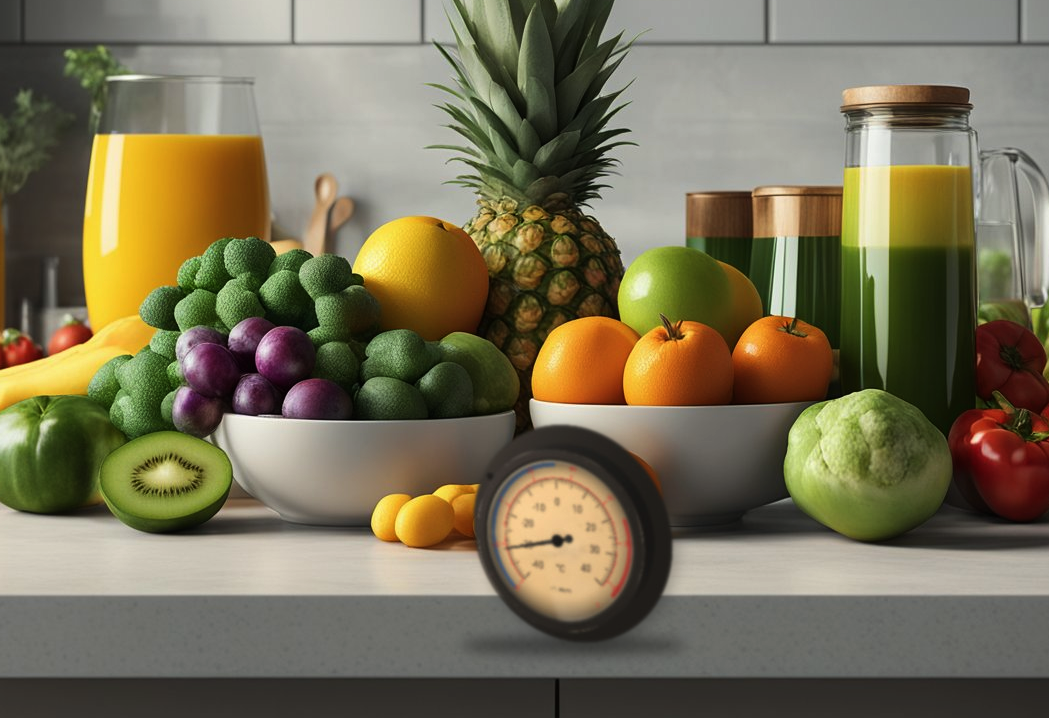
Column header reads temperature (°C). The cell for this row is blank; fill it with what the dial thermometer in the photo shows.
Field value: -30 °C
